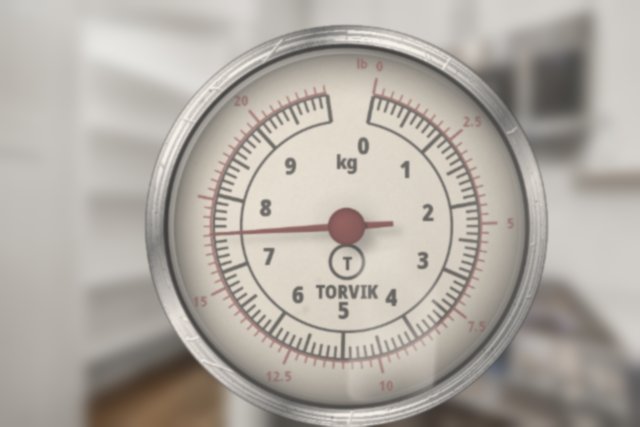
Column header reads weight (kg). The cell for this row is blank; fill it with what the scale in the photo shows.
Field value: 7.5 kg
